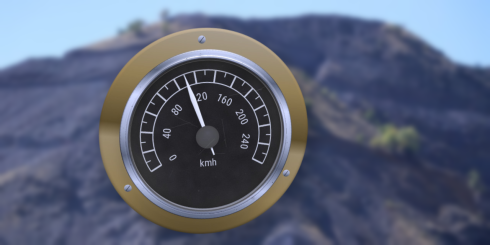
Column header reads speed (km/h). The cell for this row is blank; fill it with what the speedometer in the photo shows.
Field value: 110 km/h
